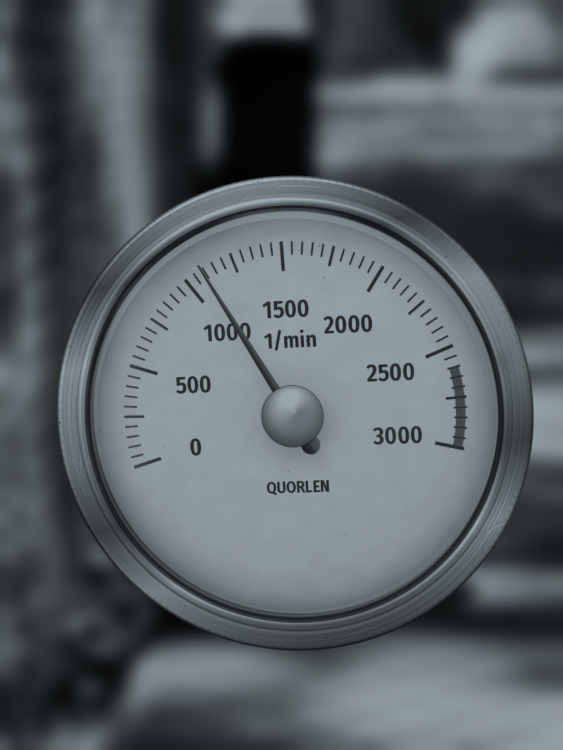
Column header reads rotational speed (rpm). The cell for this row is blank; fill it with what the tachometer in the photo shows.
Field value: 1100 rpm
